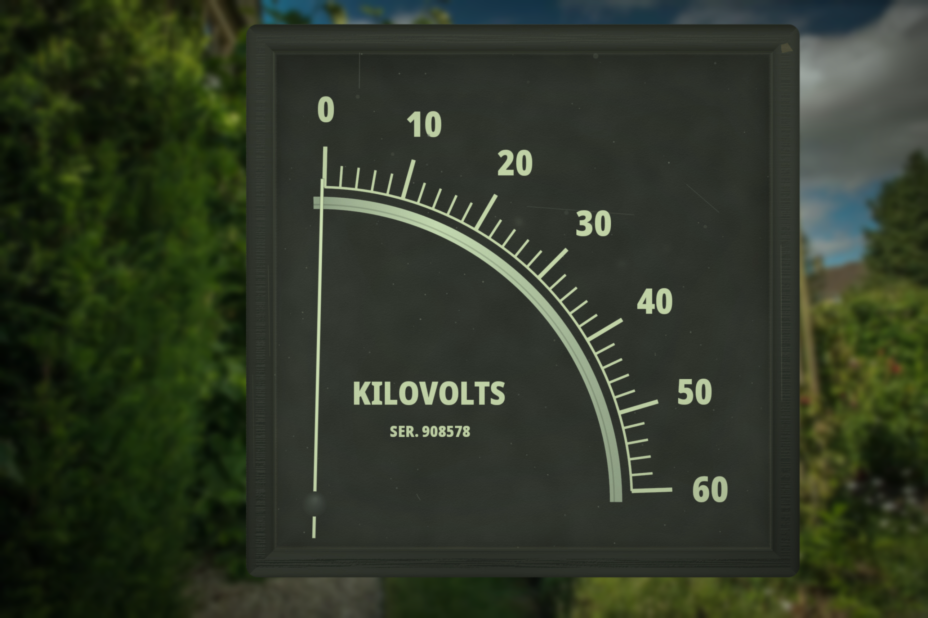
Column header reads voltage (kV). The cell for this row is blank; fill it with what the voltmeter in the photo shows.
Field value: 0 kV
